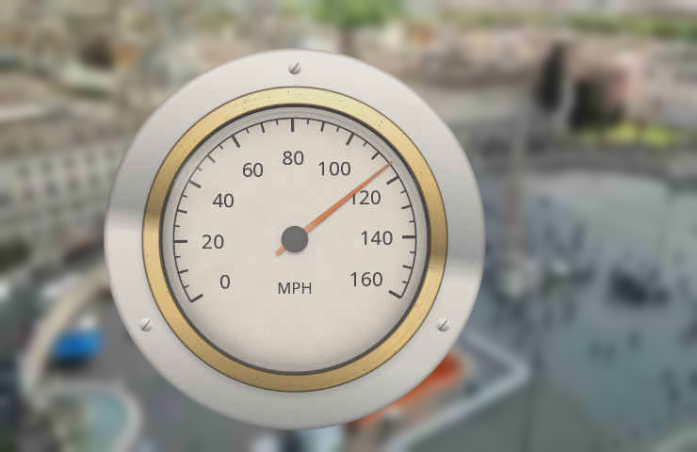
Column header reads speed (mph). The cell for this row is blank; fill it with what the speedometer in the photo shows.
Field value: 115 mph
